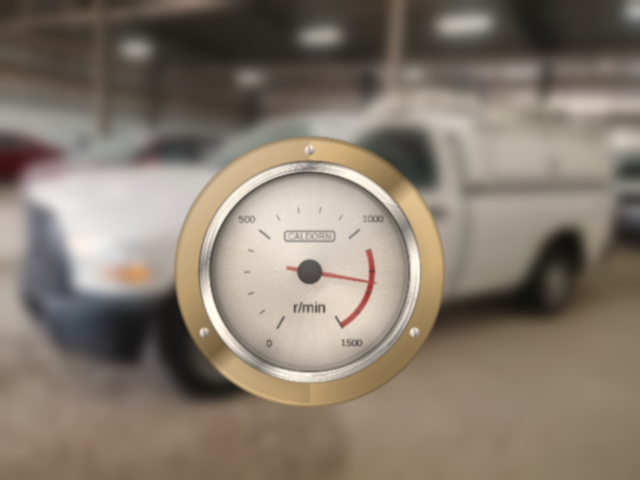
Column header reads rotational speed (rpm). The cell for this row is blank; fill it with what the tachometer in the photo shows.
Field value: 1250 rpm
